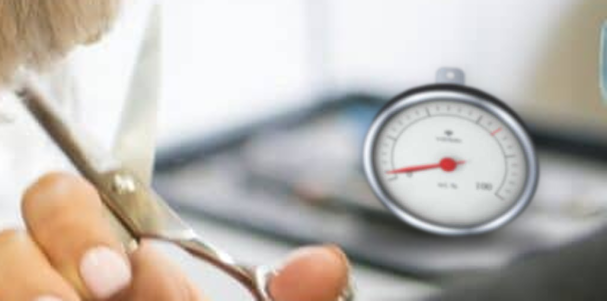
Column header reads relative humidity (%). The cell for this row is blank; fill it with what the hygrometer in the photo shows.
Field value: 4 %
